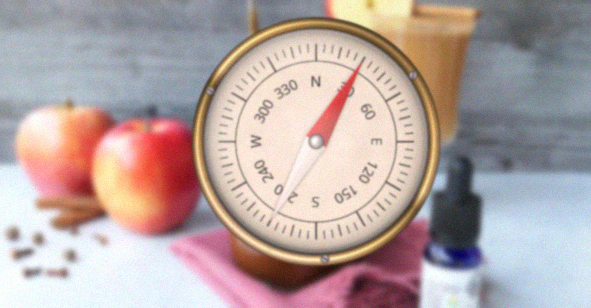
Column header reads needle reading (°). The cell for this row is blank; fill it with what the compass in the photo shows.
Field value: 30 °
